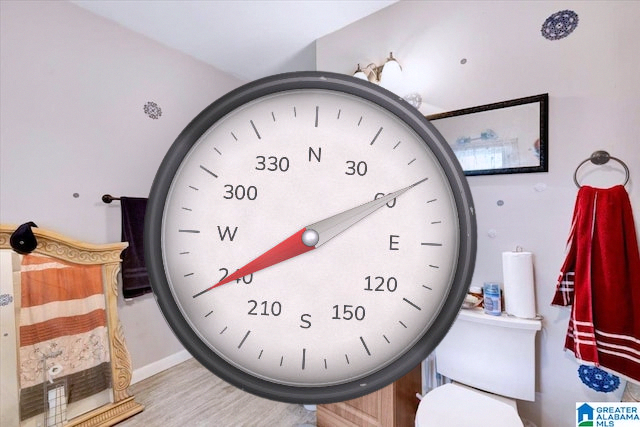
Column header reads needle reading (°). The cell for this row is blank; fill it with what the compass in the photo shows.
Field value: 240 °
